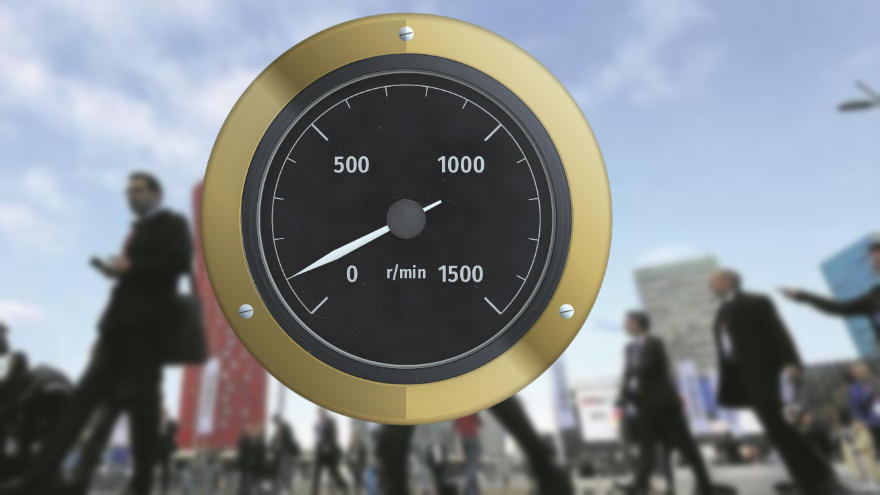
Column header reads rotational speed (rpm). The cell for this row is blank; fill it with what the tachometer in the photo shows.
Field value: 100 rpm
